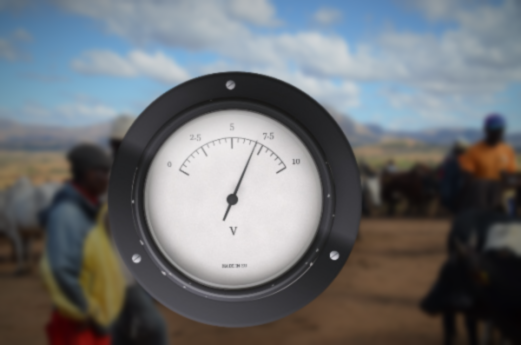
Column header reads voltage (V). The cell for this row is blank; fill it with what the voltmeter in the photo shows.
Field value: 7 V
